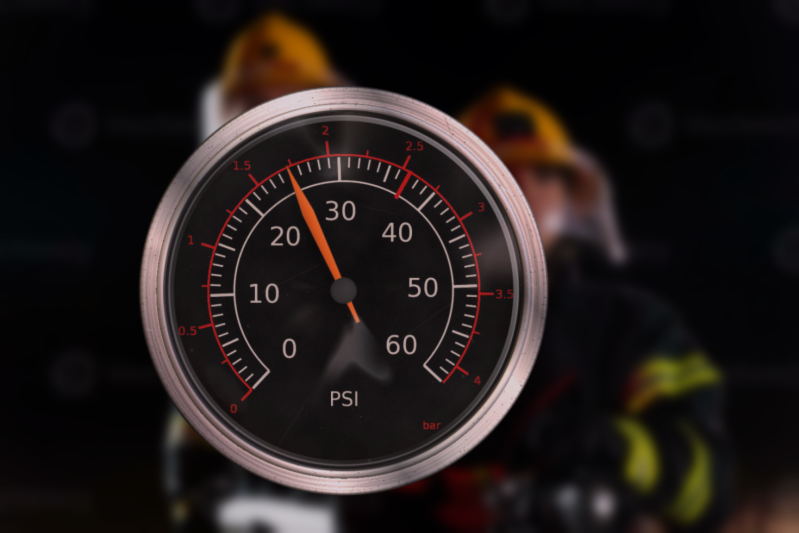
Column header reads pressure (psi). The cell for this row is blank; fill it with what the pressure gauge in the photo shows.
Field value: 25 psi
